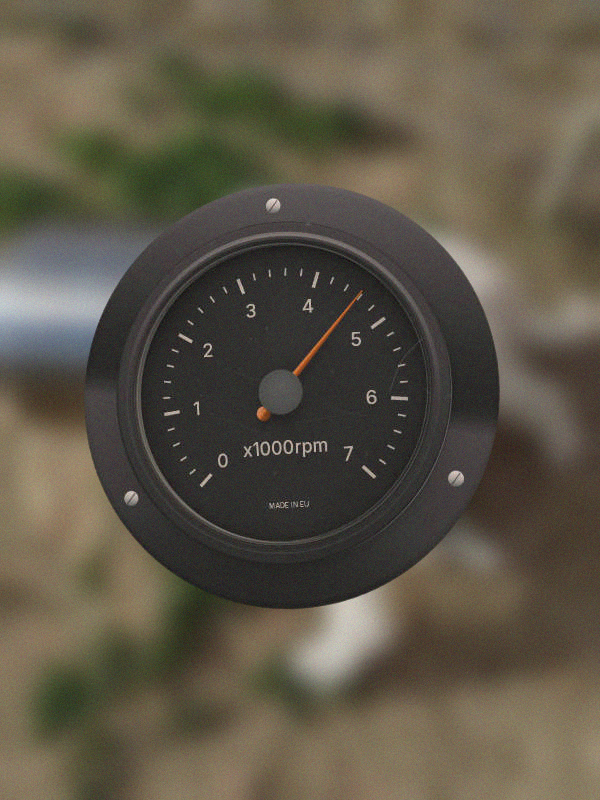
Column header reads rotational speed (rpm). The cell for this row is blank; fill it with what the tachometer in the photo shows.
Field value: 4600 rpm
